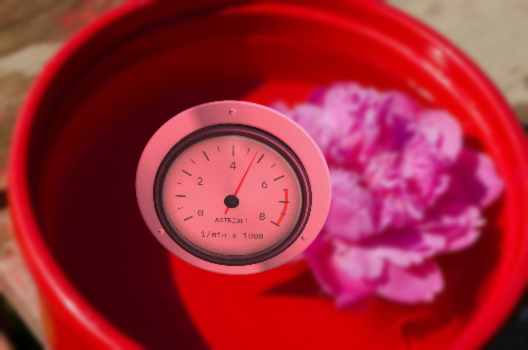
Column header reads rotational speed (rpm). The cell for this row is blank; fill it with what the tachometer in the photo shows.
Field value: 4750 rpm
